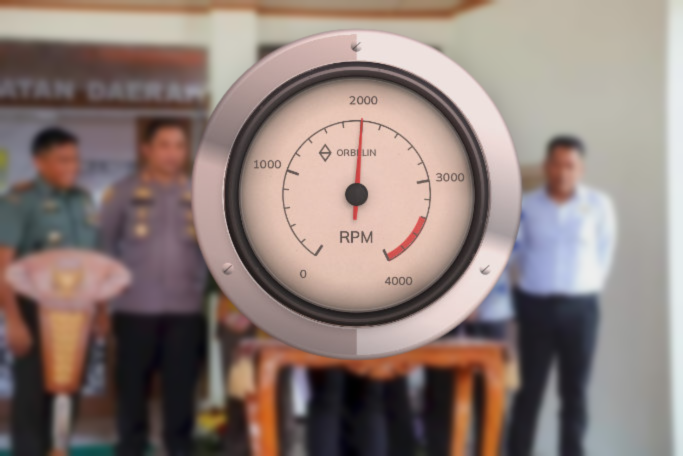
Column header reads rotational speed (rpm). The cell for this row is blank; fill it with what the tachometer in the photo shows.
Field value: 2000 rpm
